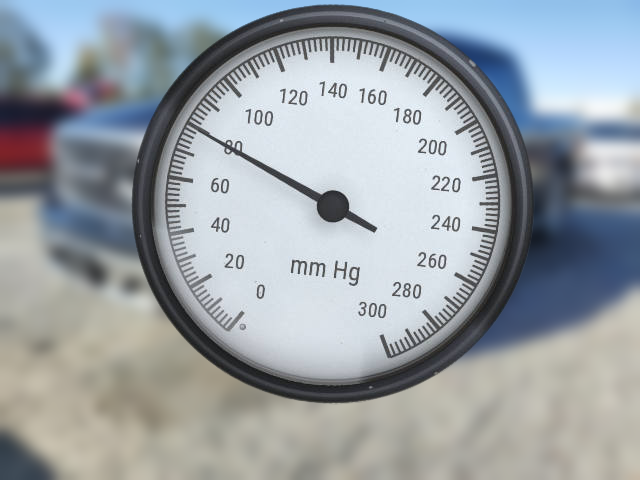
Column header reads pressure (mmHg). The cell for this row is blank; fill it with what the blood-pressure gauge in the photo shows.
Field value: 80 mmHg
